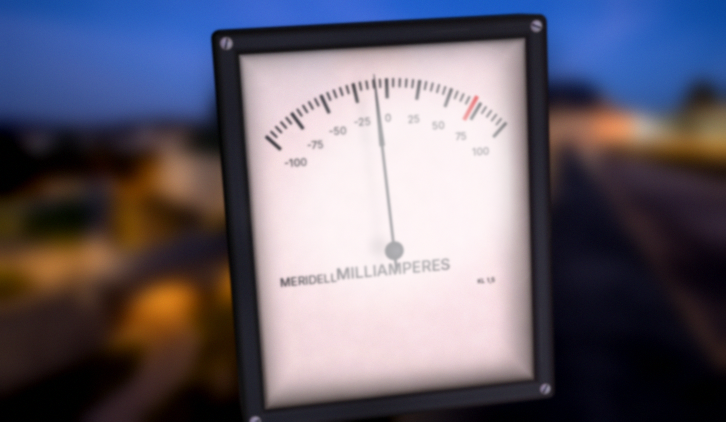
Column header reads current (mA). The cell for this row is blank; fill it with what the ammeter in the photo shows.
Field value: -10 mA
